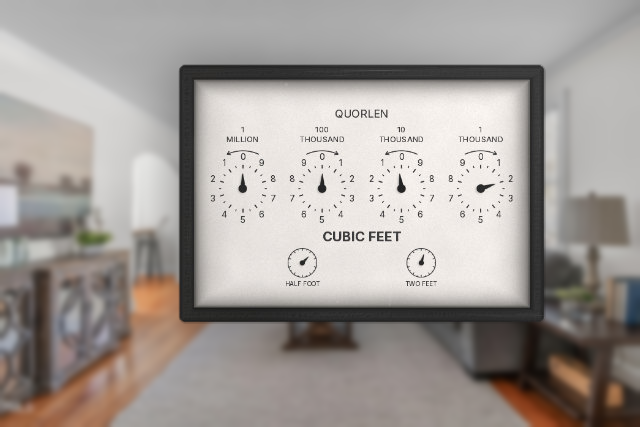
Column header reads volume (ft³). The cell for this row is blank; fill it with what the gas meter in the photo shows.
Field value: 200 ft³
